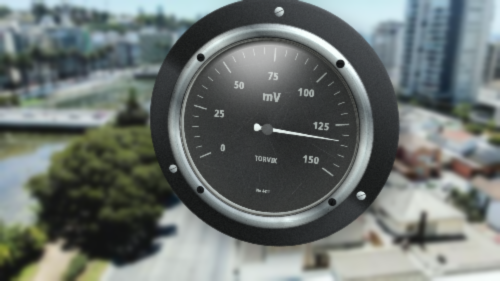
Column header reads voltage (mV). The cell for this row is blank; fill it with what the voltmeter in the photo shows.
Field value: 132.5 mV
